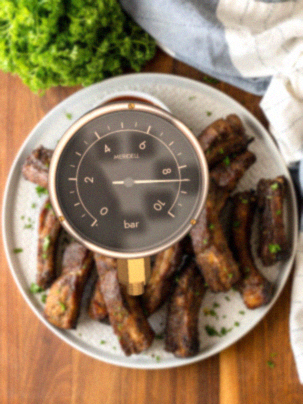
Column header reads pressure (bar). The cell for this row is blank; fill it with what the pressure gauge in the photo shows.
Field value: 8.5 bar
